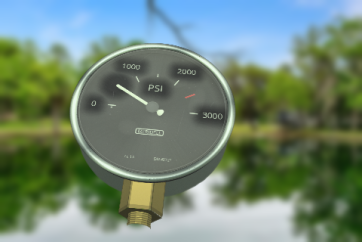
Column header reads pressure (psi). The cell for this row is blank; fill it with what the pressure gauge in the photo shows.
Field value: 500 psi
